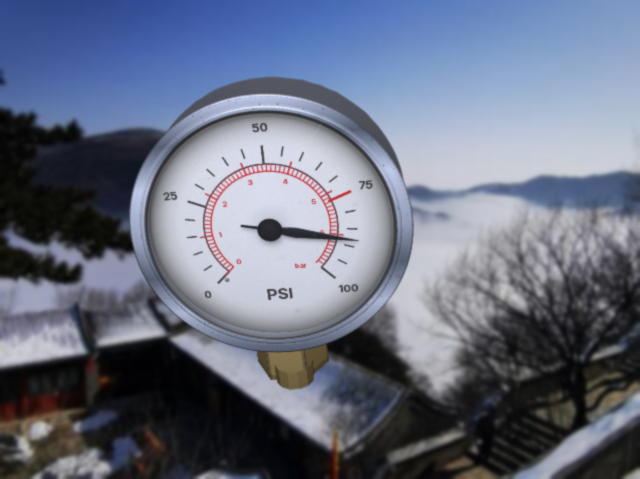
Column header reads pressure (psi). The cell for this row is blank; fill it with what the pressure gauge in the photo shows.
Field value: 87.5 psi
